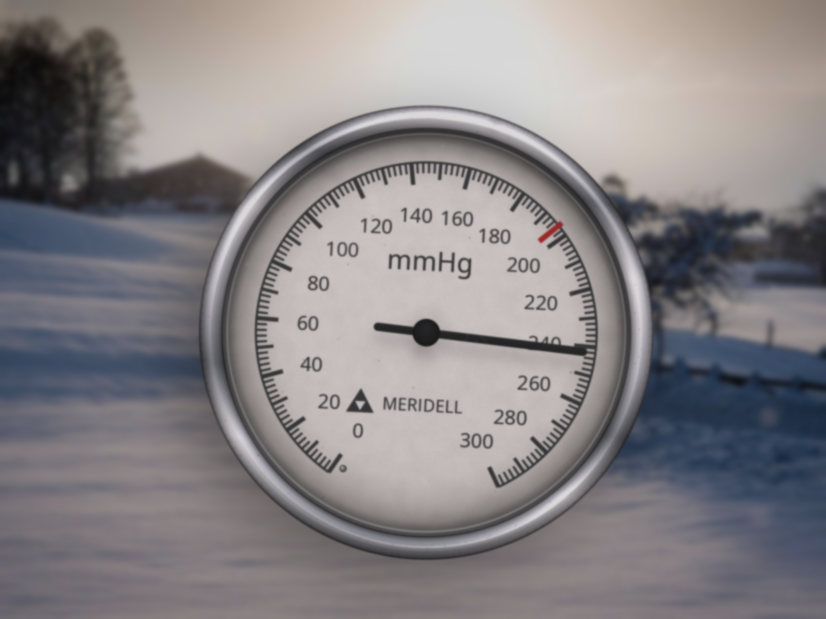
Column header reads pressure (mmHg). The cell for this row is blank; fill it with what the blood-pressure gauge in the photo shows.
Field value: 242 mmHg
